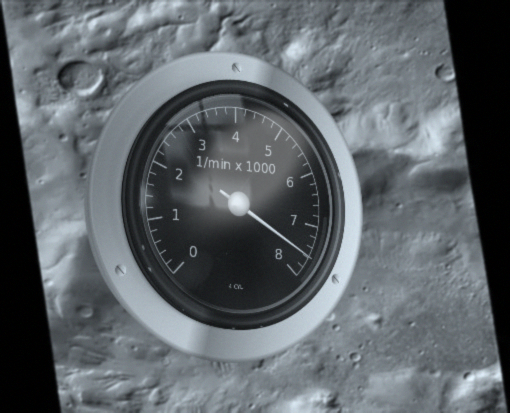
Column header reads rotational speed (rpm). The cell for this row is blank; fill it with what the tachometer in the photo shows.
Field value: 7600 rpm
